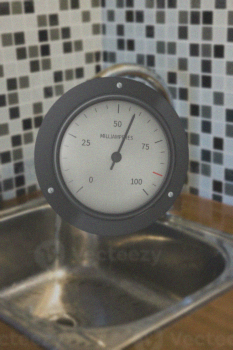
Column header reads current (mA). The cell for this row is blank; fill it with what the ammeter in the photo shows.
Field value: 57.5 mA
